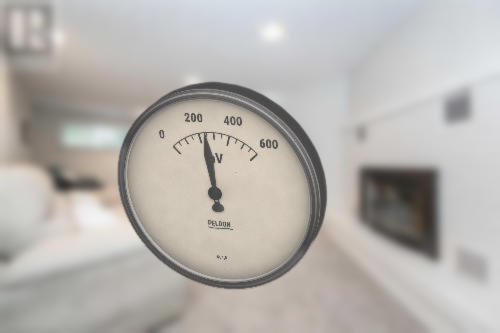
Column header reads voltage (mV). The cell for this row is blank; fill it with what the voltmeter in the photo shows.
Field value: 250 mV
